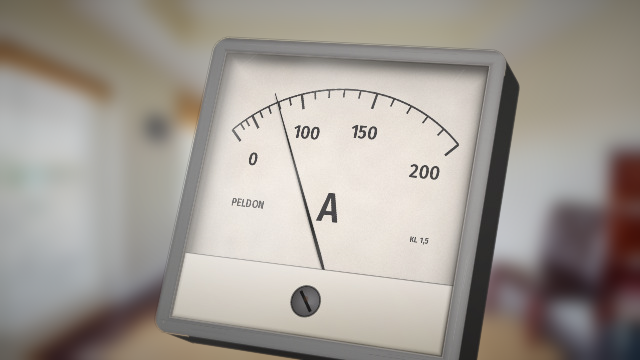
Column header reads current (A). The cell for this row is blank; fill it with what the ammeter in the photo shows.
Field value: 80 A
